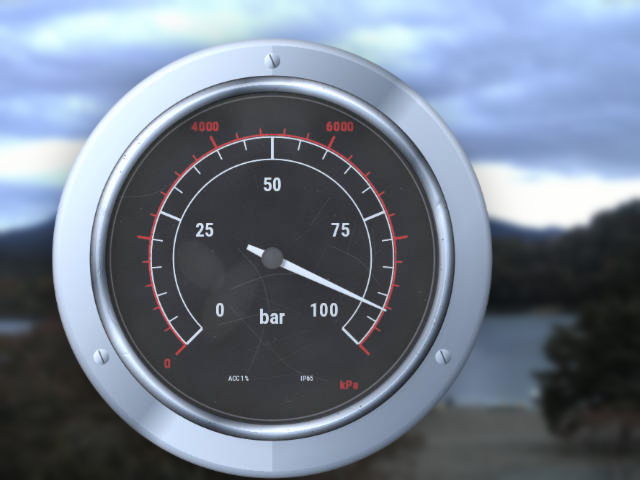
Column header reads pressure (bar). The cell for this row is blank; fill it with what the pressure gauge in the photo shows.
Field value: 92.5 bar
